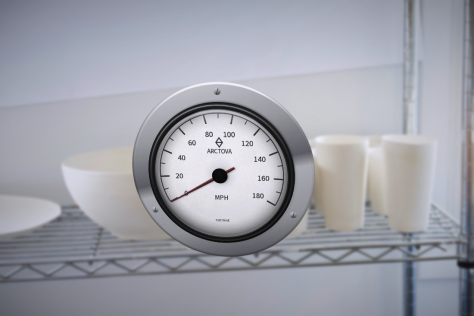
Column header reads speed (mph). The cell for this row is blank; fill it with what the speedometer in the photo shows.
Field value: 0 mph
